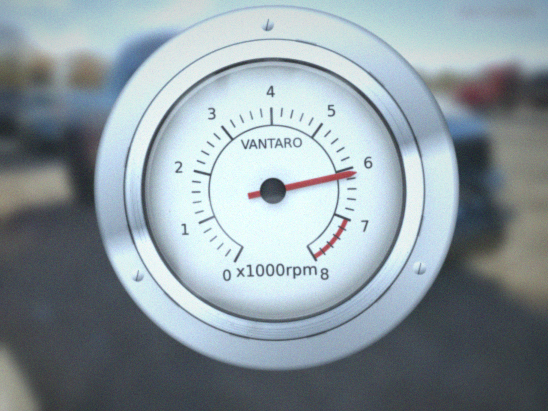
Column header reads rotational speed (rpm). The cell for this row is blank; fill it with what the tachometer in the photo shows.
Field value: 6100 rpm
